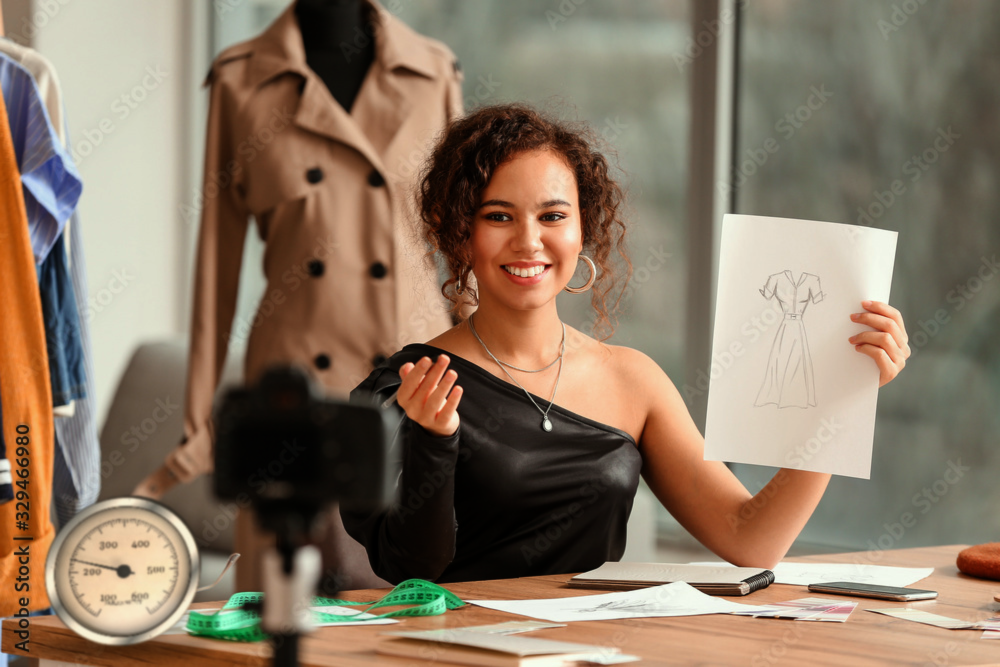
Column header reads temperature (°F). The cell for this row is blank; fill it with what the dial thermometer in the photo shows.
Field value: 225 °F
